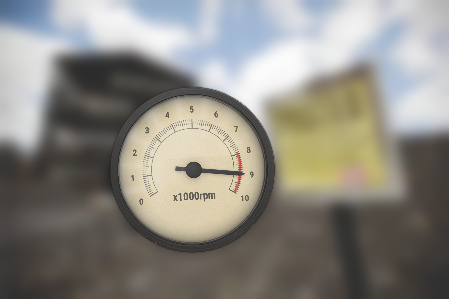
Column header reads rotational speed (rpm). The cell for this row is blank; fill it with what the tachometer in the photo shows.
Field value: 9000 rpm
